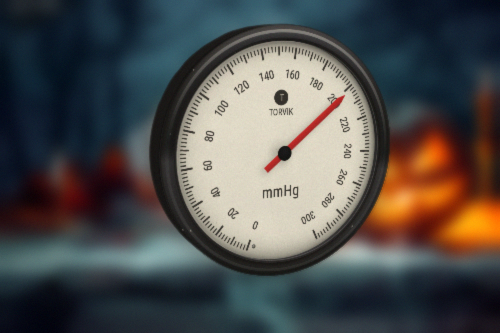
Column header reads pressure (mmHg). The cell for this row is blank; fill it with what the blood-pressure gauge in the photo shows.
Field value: 200 mmHg
